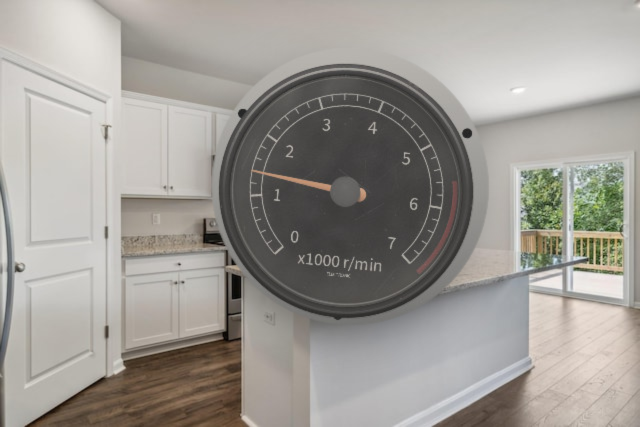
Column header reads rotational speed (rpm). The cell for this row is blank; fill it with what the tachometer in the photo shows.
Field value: 1400 rpm
